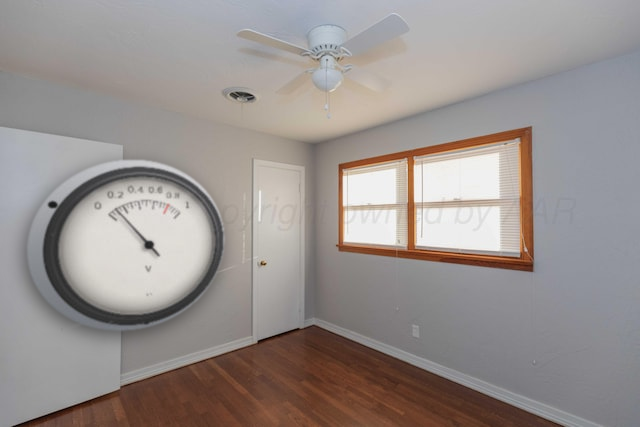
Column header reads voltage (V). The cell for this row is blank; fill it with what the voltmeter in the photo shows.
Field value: 0.1 V
